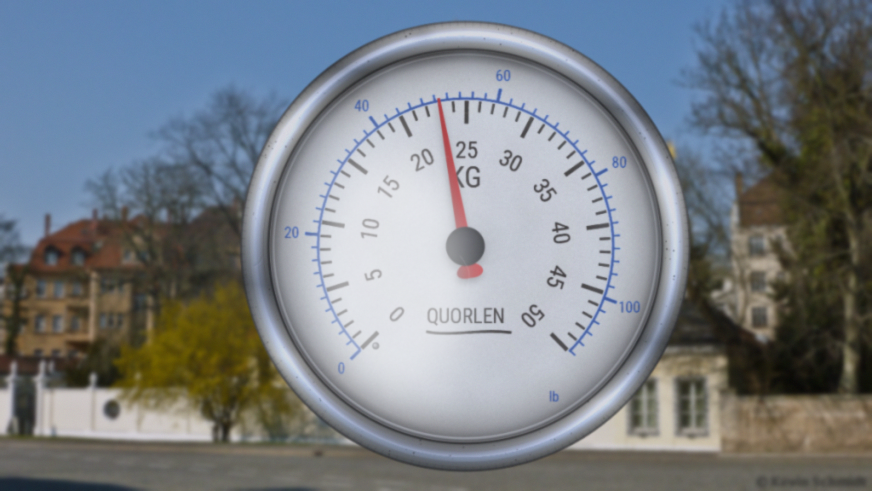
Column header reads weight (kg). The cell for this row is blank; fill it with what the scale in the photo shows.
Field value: 23 kg
